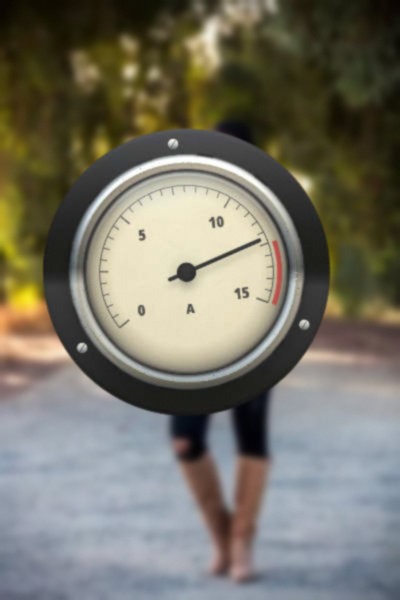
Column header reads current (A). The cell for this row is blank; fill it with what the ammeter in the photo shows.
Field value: 12.25 A
